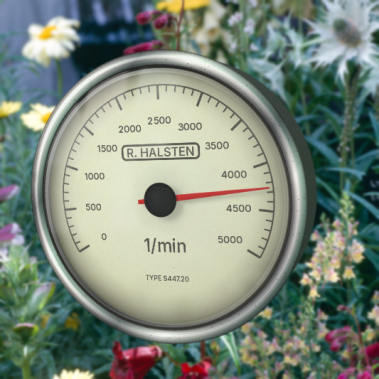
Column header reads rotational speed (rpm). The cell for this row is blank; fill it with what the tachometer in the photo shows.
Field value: 4250 rpm
